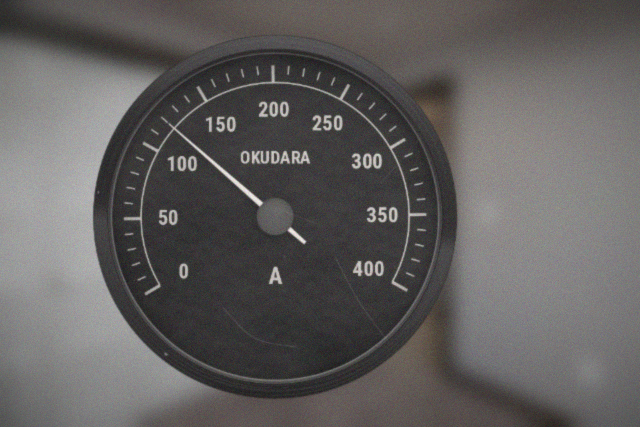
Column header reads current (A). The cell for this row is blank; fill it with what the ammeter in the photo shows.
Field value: 120 A
